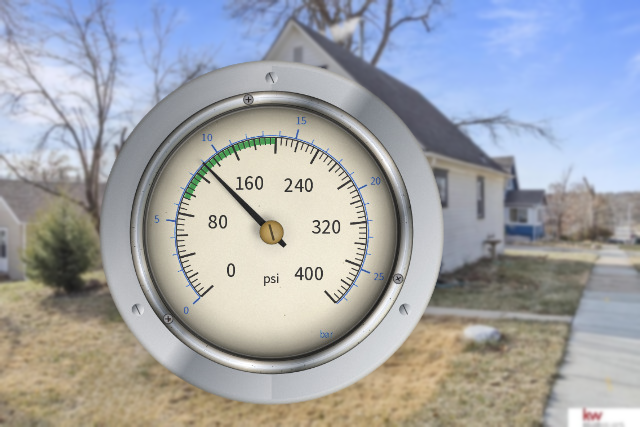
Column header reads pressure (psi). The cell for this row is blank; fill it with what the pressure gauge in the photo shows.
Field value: 130 psi
